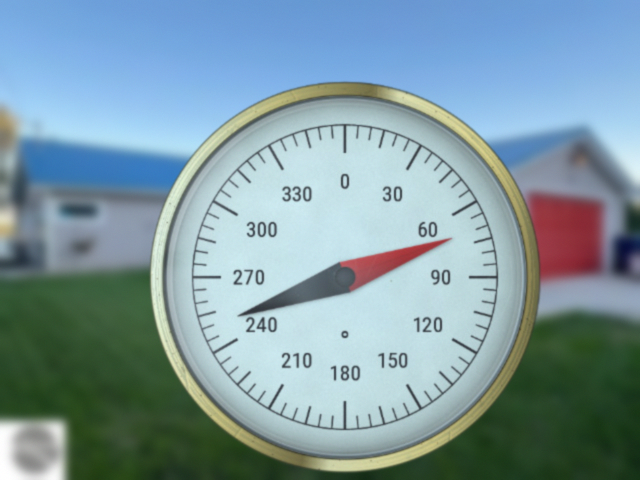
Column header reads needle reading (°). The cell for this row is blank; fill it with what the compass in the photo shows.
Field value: 70 °
